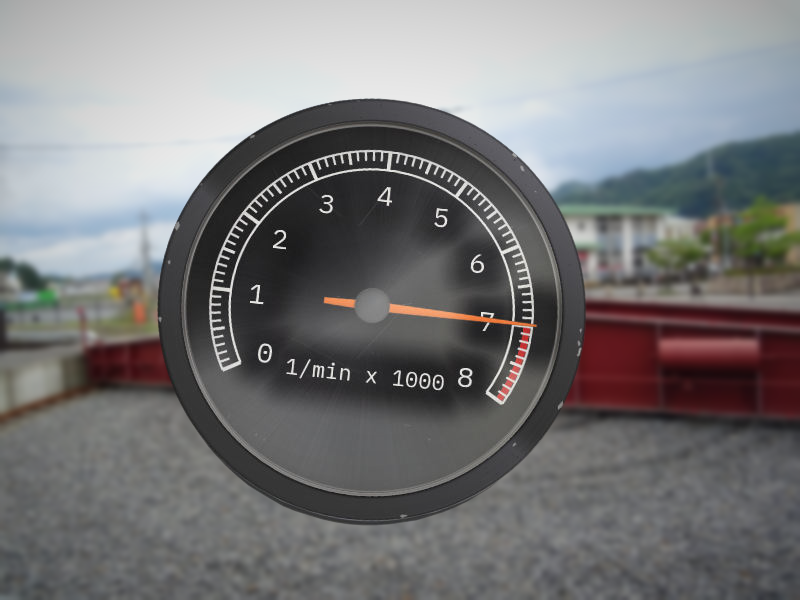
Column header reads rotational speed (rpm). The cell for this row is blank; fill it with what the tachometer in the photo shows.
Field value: 7000 rpm
